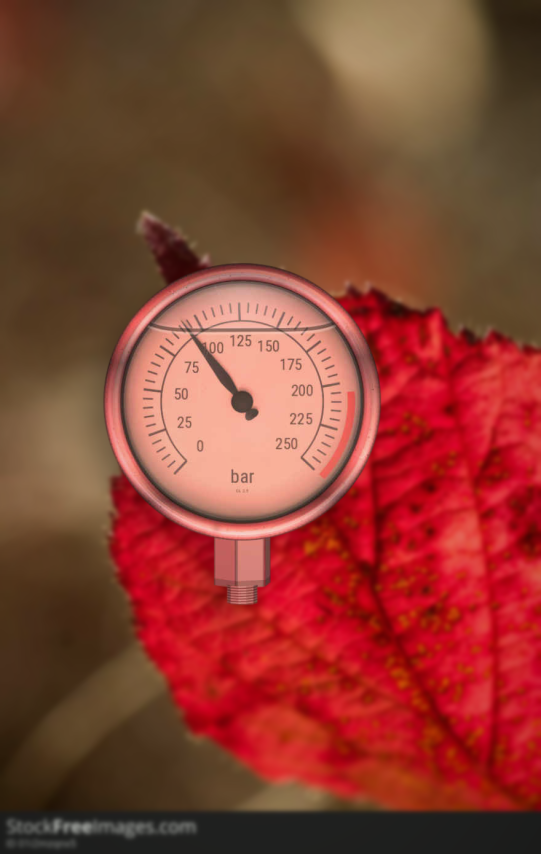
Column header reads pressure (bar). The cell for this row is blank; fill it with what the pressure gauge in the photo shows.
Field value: 92.5 bar
